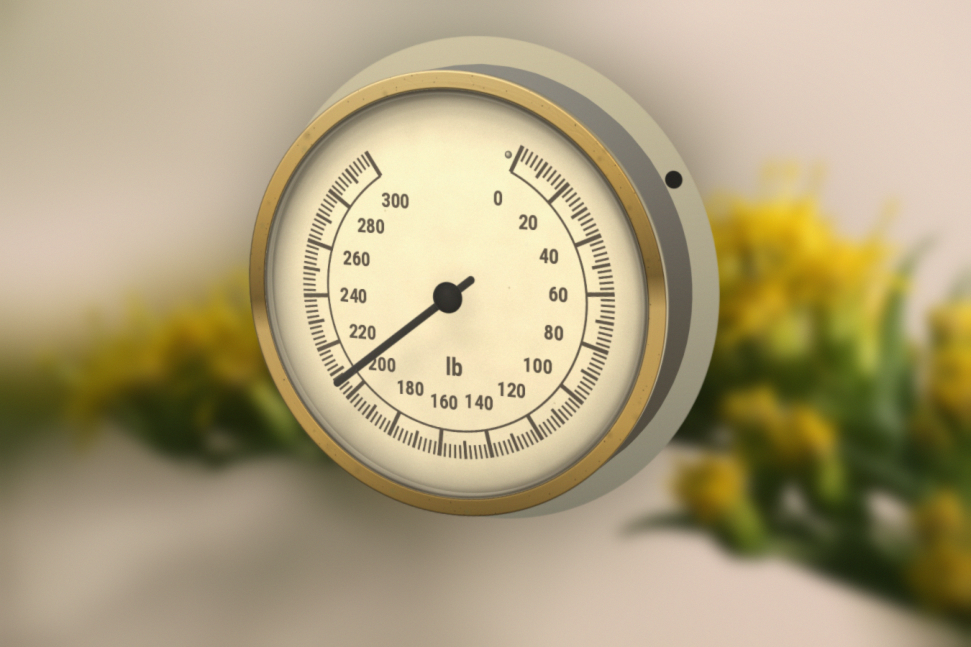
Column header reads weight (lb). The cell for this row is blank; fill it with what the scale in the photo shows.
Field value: 206 lb
